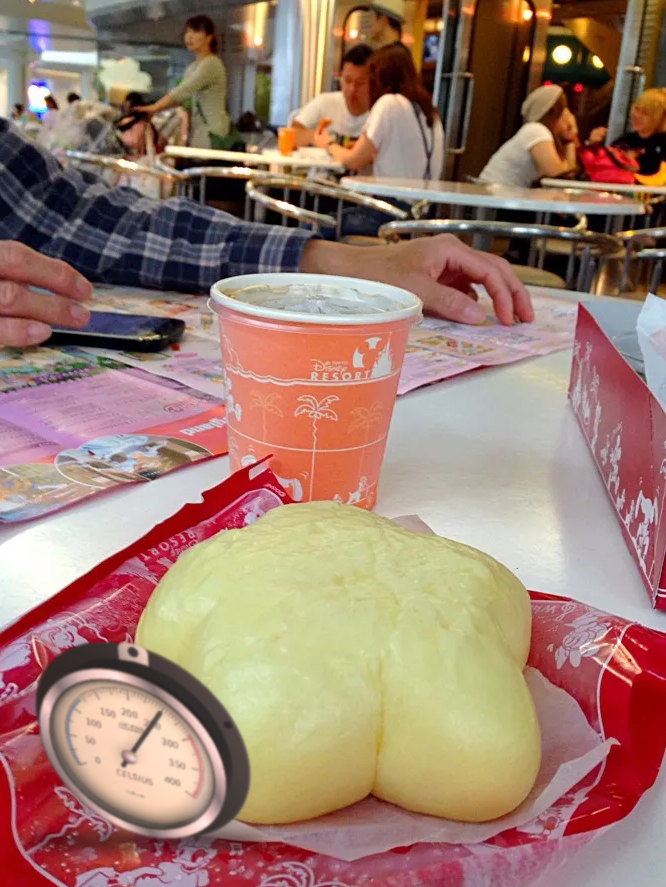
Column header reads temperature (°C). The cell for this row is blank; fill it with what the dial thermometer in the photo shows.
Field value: 250 °C
